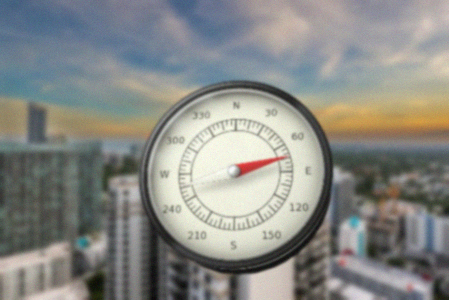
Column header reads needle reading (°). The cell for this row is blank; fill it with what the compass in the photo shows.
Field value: 75 °
